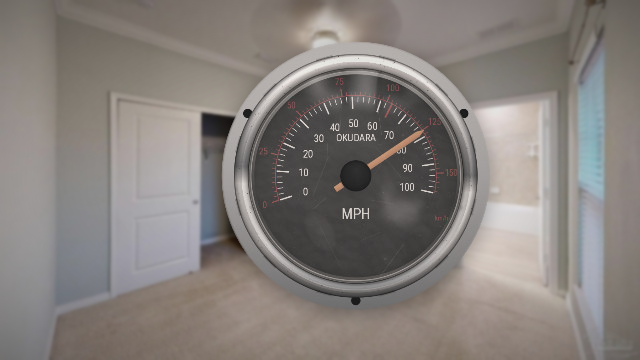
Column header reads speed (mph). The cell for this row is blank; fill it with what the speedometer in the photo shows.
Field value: 78 mph
